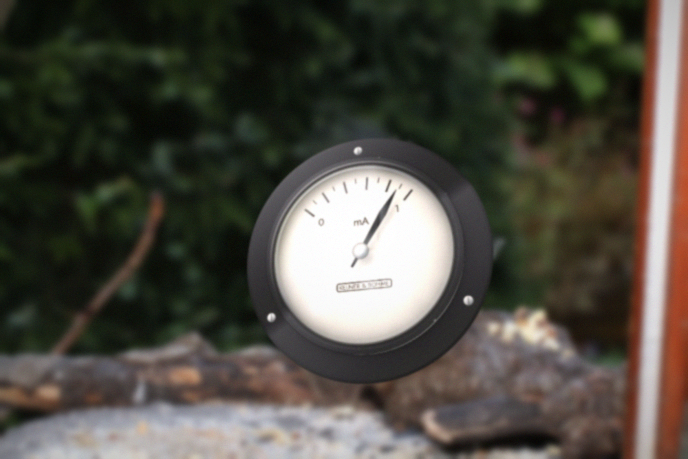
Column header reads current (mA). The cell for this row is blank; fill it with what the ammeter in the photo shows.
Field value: 0.9 mA
